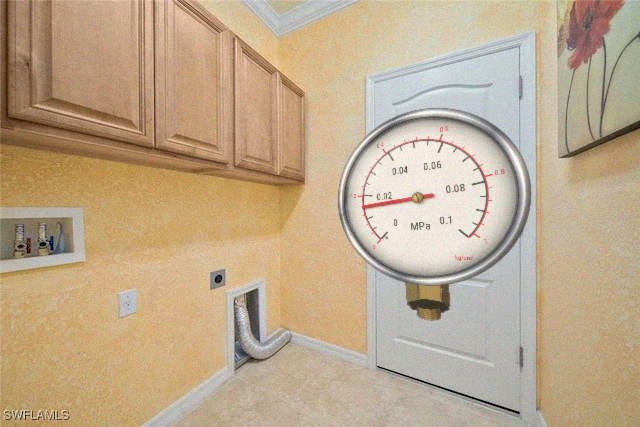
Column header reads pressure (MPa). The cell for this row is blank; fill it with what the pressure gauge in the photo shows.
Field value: 0.015 MPa
